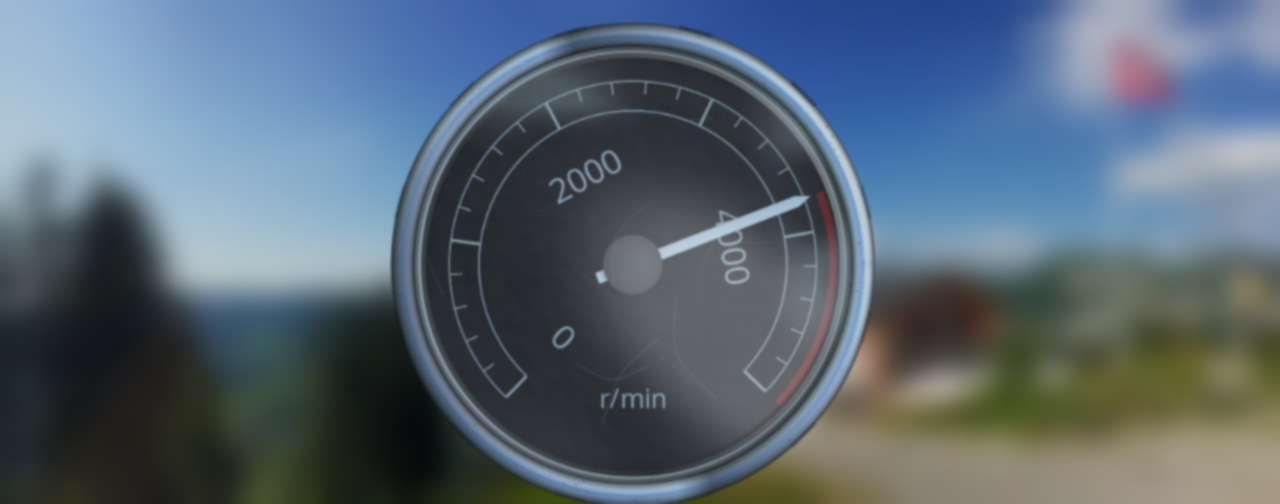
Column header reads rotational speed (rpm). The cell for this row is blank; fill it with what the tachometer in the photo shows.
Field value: 3800 rpm
